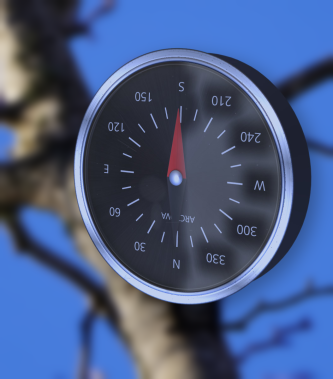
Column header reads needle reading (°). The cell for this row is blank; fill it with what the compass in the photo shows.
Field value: 180 °
